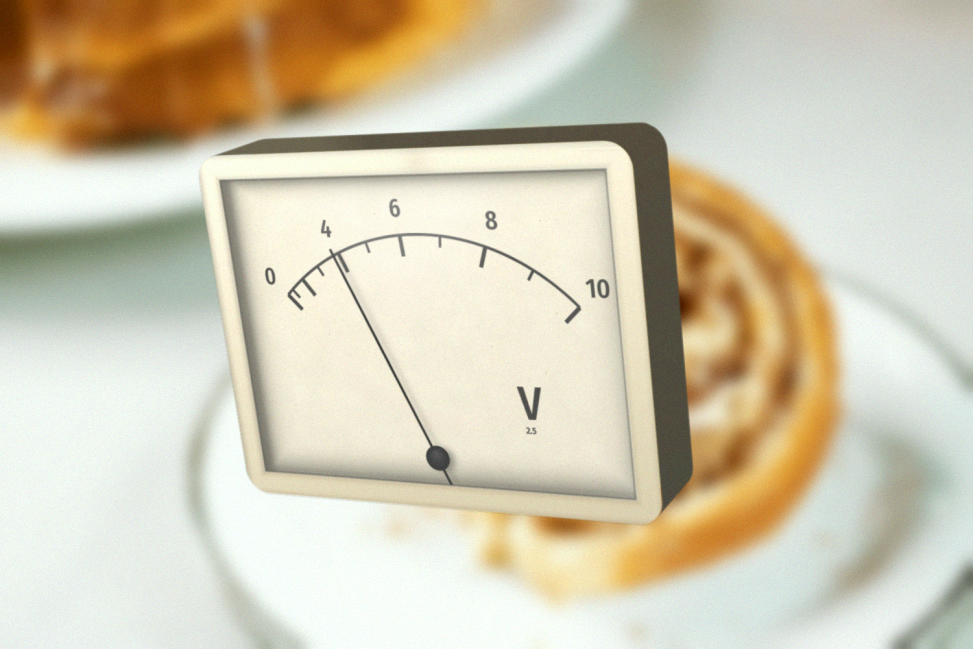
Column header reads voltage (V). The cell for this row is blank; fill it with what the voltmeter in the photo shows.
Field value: 4 V
